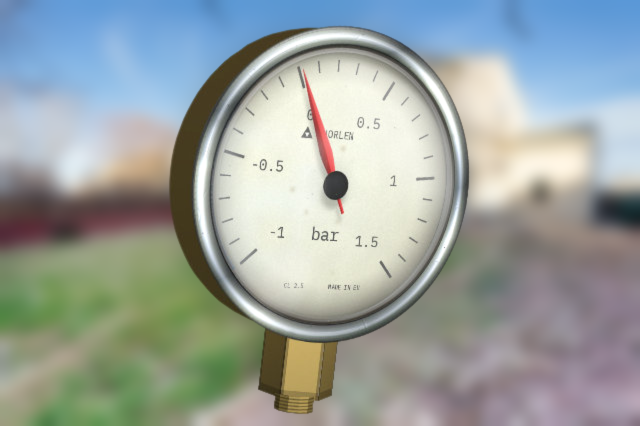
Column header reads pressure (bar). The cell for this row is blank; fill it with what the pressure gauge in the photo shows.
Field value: 0 bar
